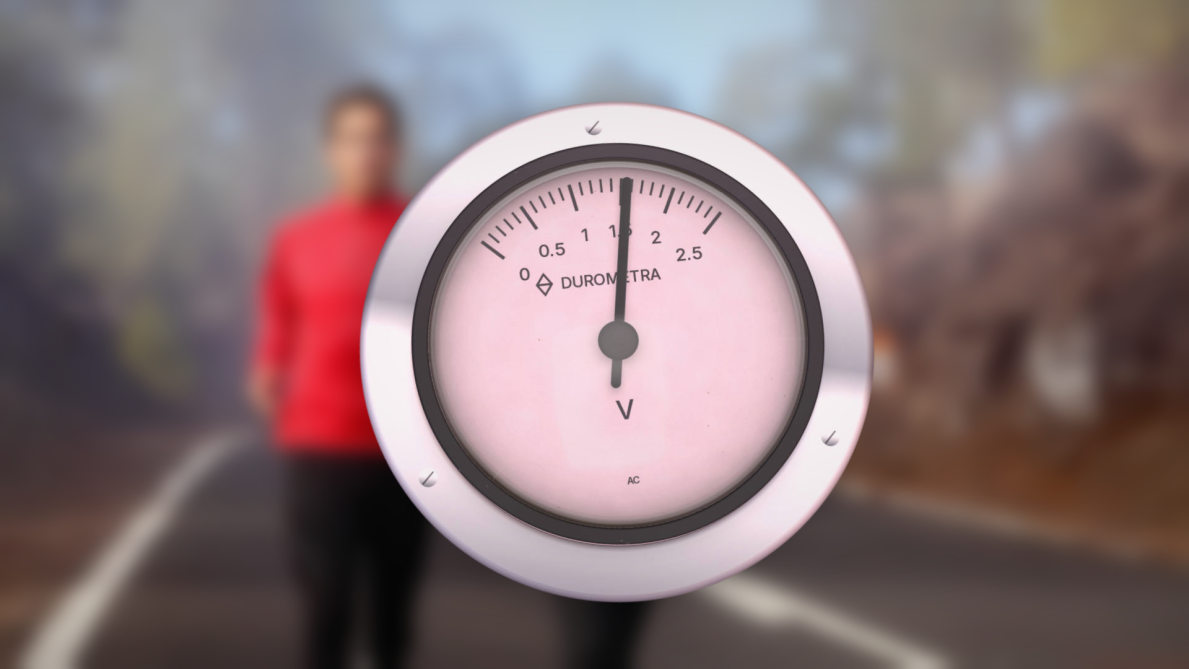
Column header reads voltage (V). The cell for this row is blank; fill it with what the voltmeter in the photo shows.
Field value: 1.55 V
